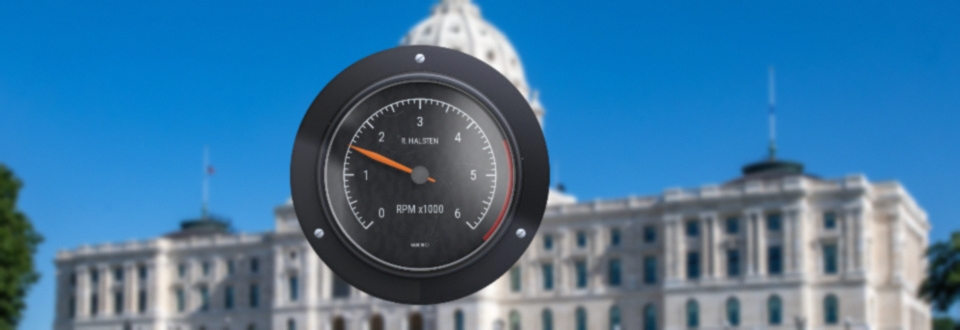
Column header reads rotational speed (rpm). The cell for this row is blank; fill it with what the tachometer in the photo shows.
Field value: 1500 rpm
